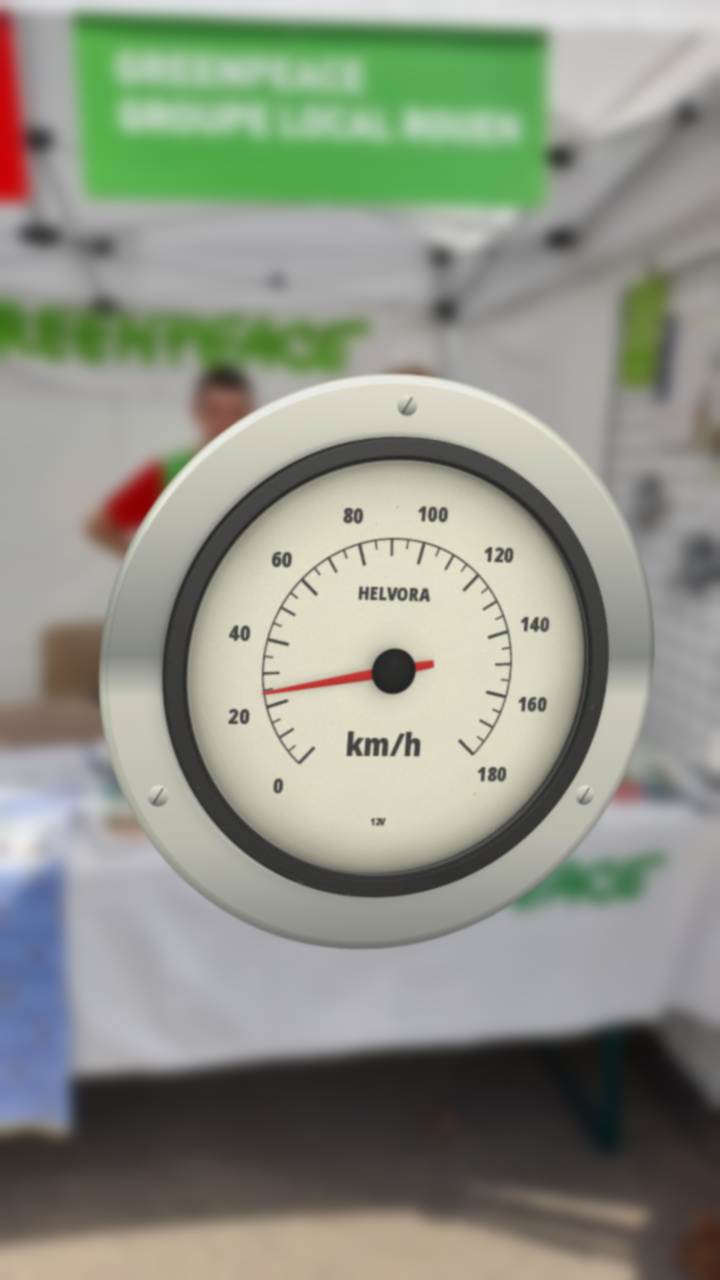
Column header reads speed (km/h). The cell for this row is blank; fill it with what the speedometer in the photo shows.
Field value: 25 km/h
